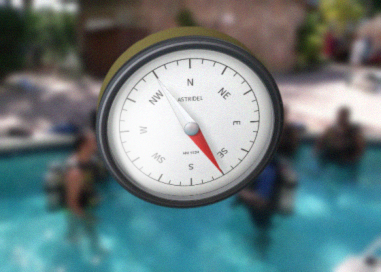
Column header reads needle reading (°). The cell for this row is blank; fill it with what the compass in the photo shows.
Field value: 150 °
